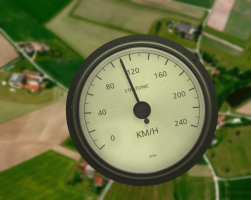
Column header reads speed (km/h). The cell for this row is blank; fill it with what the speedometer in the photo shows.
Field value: 110 km/h
